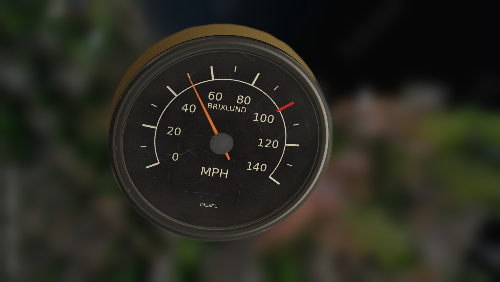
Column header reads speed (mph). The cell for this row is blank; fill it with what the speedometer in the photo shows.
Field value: 50 mph
